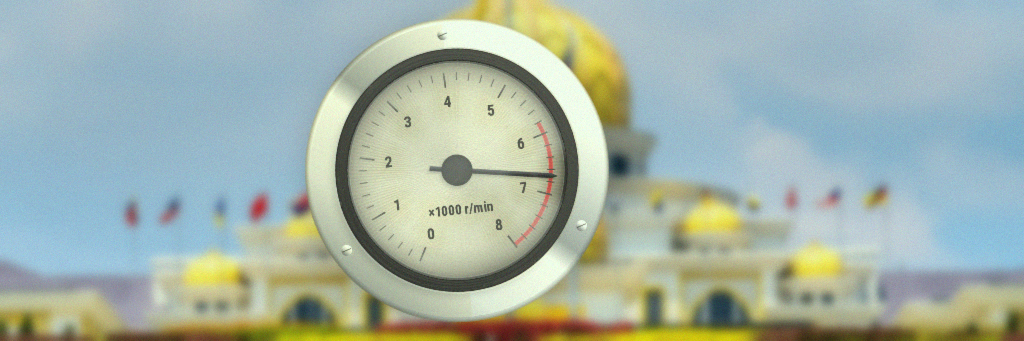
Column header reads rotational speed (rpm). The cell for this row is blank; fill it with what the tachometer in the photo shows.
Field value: 6700 rpm
